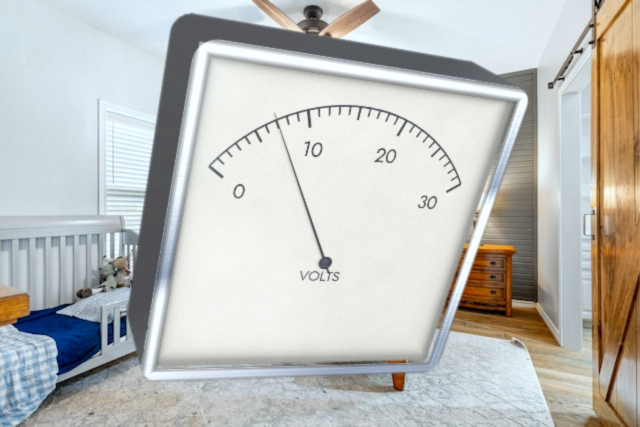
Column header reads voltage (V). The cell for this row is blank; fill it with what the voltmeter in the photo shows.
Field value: 7 V
